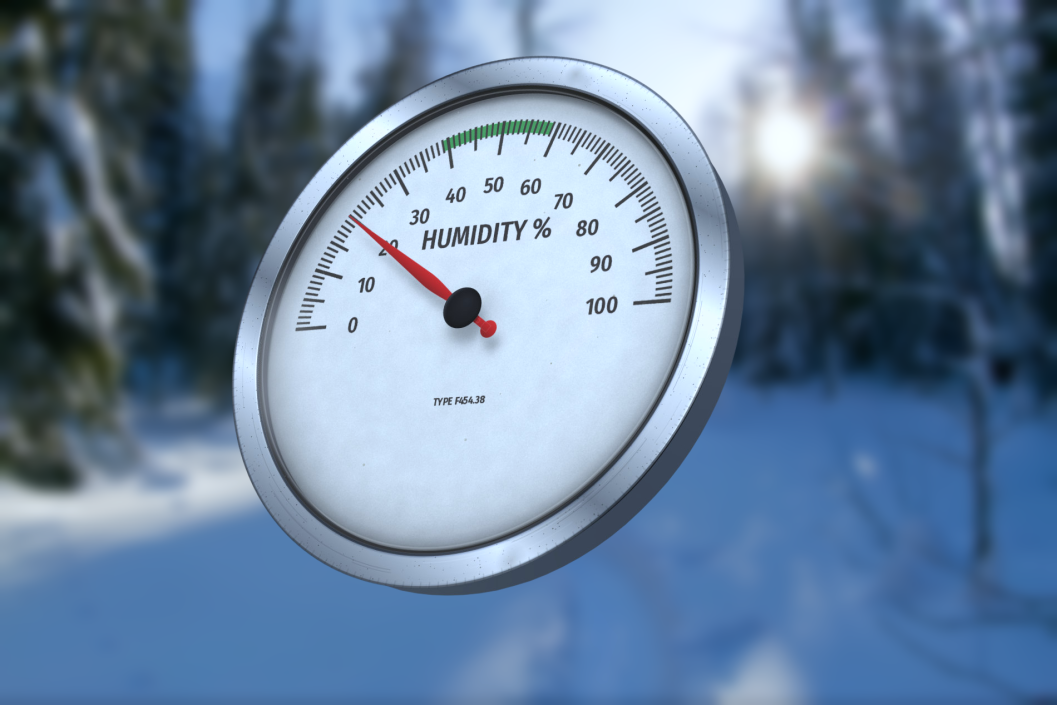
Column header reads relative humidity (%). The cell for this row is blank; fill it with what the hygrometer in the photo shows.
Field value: 20 %
